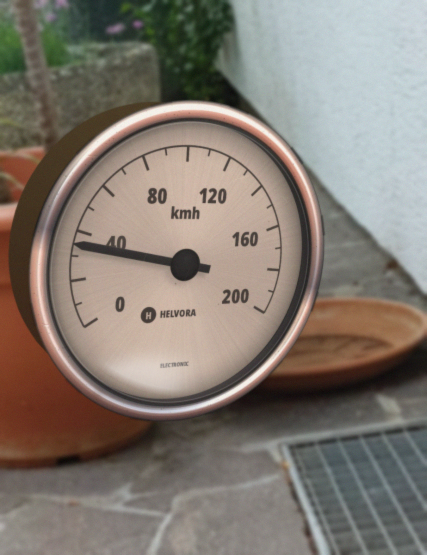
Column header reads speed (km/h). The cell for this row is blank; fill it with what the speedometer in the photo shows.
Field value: 35 km/h
